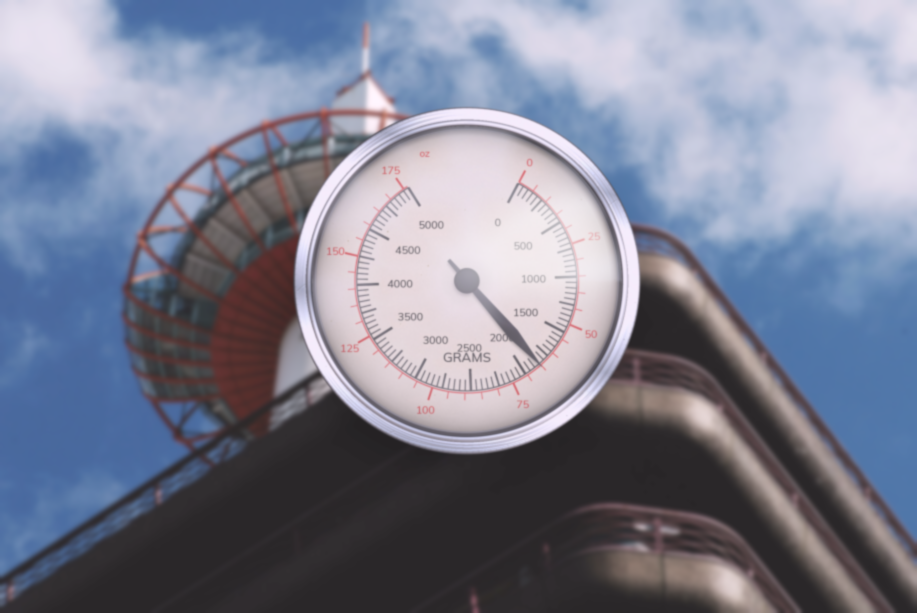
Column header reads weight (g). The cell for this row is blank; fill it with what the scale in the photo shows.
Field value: 1850 g
